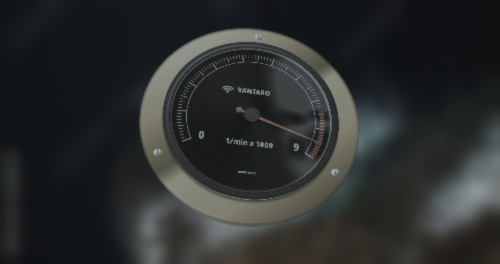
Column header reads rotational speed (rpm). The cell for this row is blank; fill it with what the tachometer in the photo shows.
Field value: 8500 rpm
